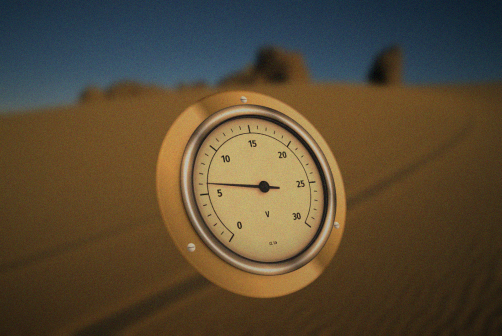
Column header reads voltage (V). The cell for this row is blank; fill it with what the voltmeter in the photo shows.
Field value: 6 V
